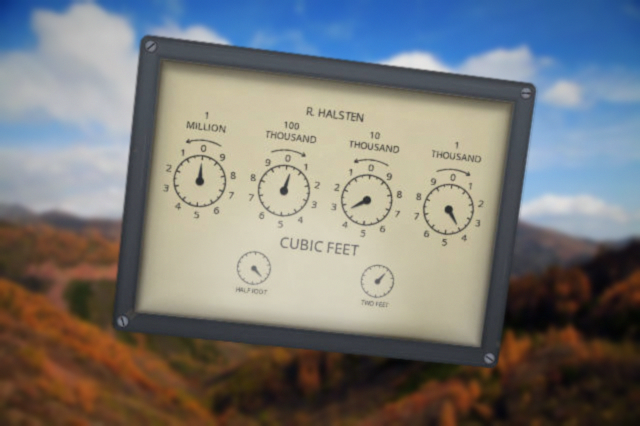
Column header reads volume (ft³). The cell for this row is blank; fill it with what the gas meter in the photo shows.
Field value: 3400 ft³
